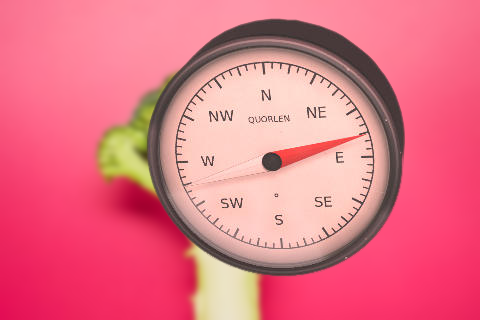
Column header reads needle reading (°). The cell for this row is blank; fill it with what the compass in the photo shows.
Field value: 75 °
